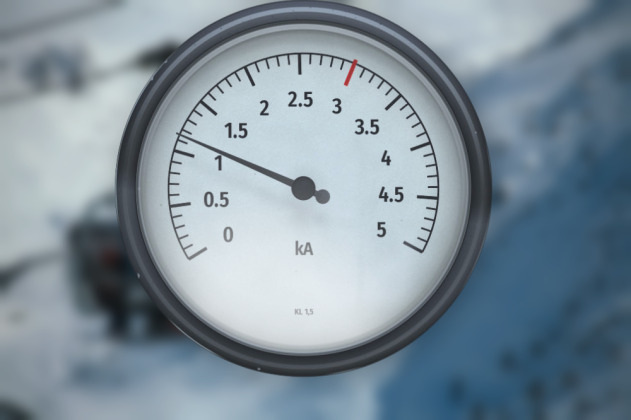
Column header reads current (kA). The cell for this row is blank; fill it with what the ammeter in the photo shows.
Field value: 1.15 kA
